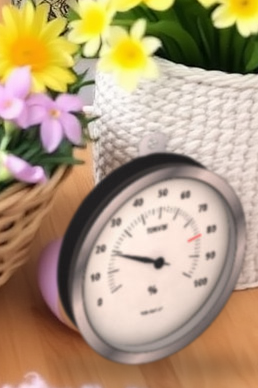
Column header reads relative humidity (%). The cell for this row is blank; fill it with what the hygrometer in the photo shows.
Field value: 20 %
